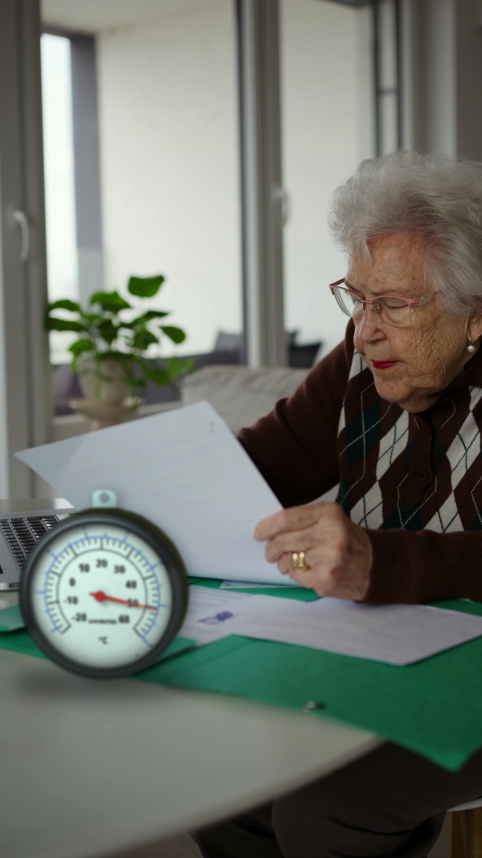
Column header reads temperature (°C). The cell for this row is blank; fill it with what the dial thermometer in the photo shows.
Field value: 50 °C
